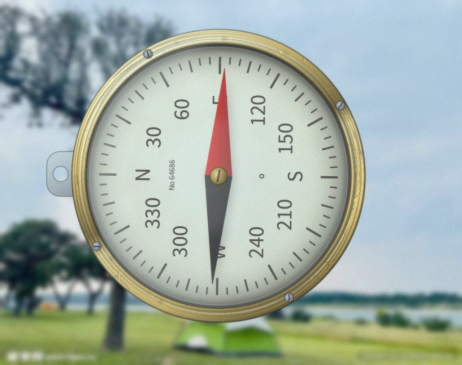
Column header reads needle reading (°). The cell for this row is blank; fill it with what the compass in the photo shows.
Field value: 92.5 °
